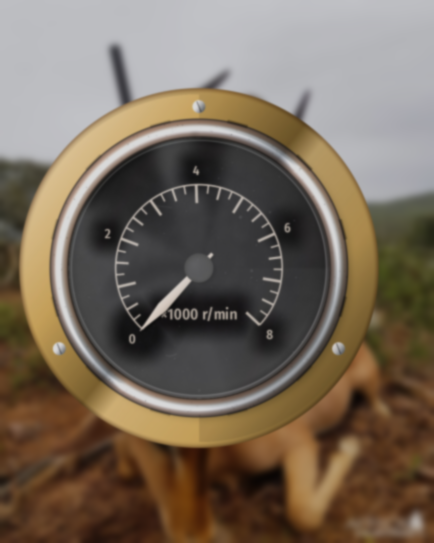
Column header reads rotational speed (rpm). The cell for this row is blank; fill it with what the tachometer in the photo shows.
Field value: 0 rpm
